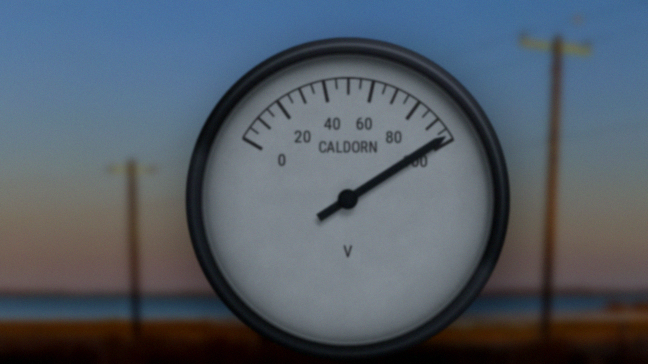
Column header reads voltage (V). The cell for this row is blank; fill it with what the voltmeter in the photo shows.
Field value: 97.5 V
